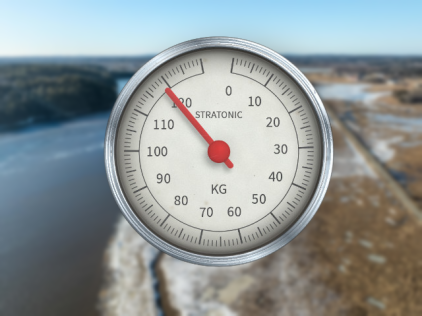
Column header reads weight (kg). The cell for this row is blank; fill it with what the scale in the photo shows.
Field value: 119 kg
